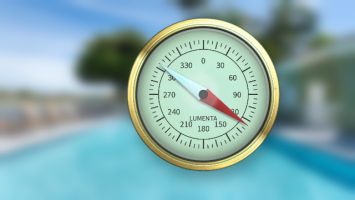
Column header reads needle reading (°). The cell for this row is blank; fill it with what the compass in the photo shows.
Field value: 125 °
